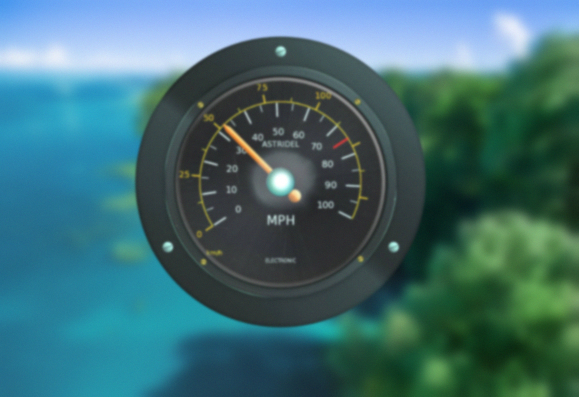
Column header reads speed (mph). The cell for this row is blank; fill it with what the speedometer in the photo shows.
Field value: 32.5 mph
